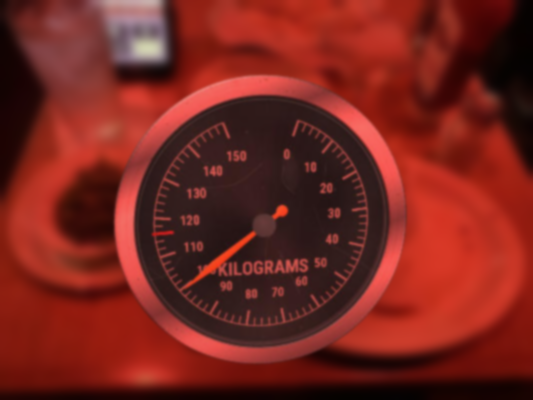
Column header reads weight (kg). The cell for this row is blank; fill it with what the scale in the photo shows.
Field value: 100 kg
